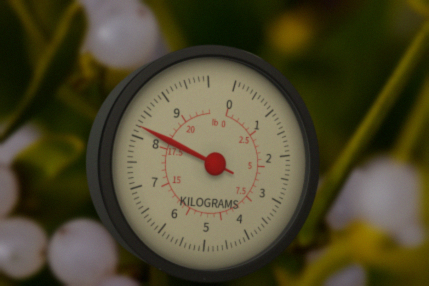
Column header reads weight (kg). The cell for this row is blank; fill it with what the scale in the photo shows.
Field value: 8.2 kg
